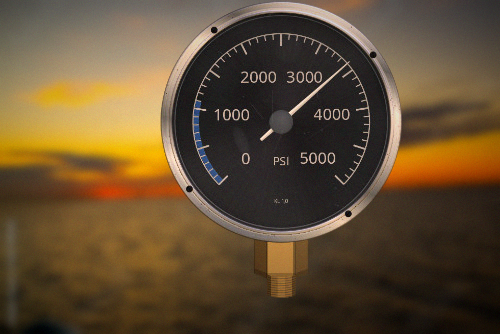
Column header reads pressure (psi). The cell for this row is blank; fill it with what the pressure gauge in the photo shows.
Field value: 3400 psi
